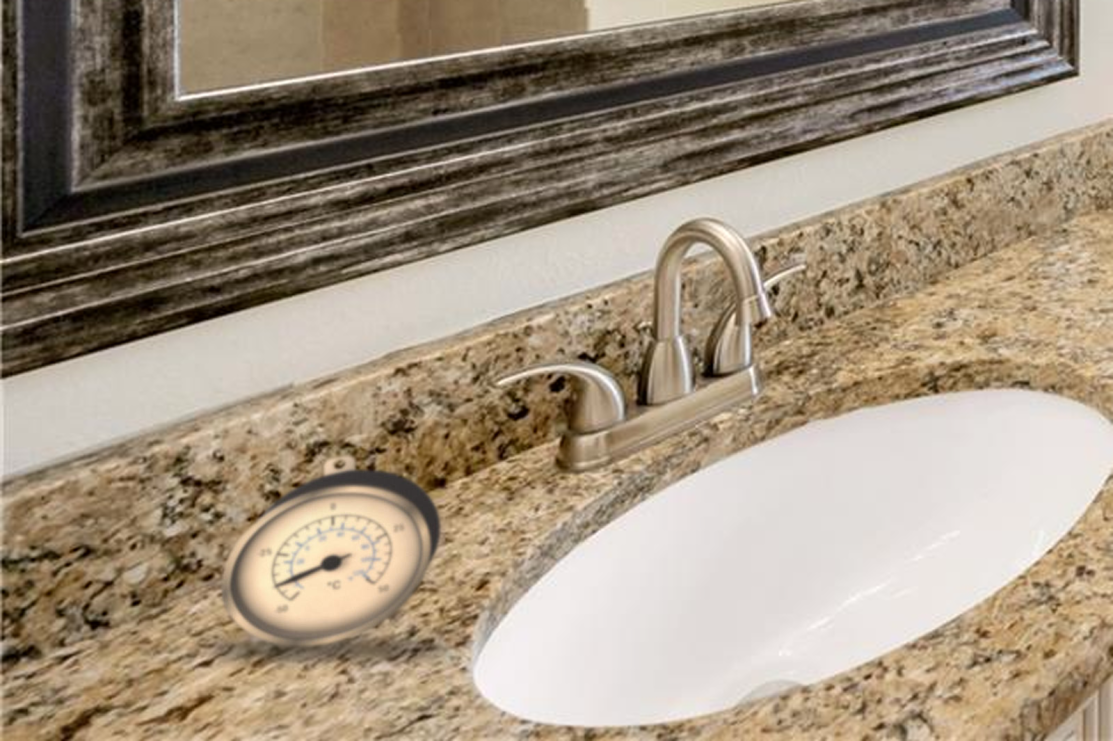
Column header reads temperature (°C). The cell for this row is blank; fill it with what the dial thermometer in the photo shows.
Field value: -40 °C
